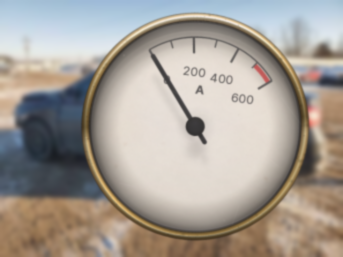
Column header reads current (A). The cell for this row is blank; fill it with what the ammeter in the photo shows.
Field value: 0 A
